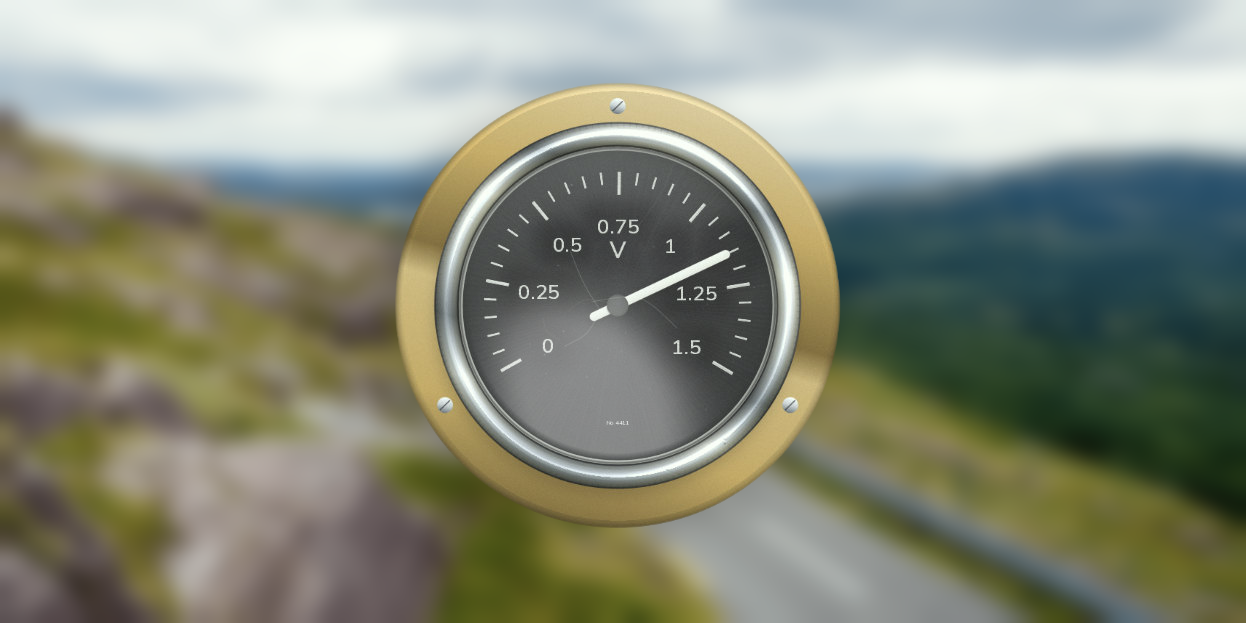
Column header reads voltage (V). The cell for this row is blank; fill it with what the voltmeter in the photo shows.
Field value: 1.15 V
